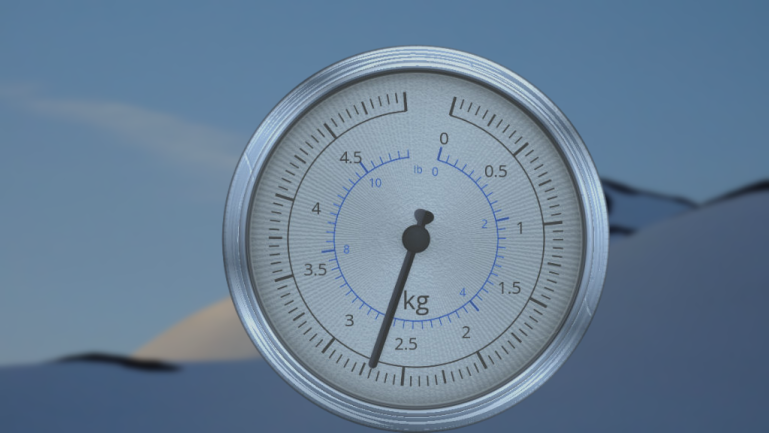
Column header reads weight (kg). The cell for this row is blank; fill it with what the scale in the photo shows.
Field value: 2.7 kg
